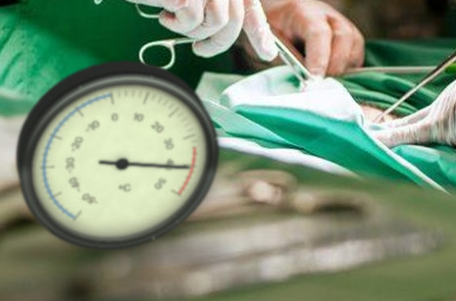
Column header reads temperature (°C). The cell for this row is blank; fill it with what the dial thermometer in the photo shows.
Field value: 40 °C
